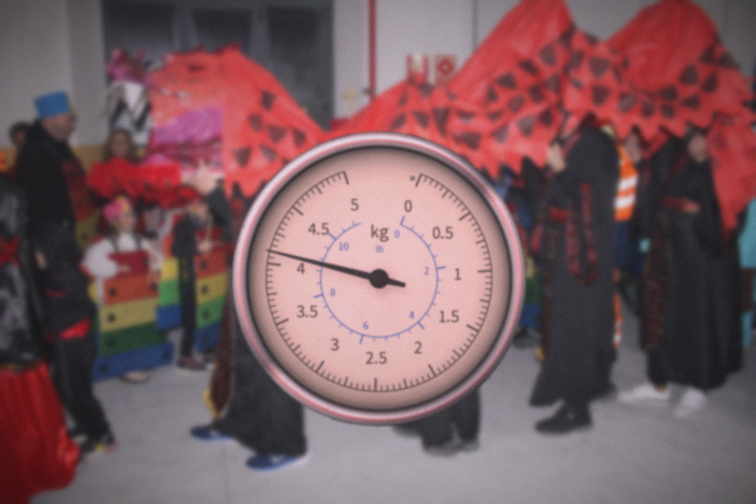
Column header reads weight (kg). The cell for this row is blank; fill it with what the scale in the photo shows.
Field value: 4.1 kg
